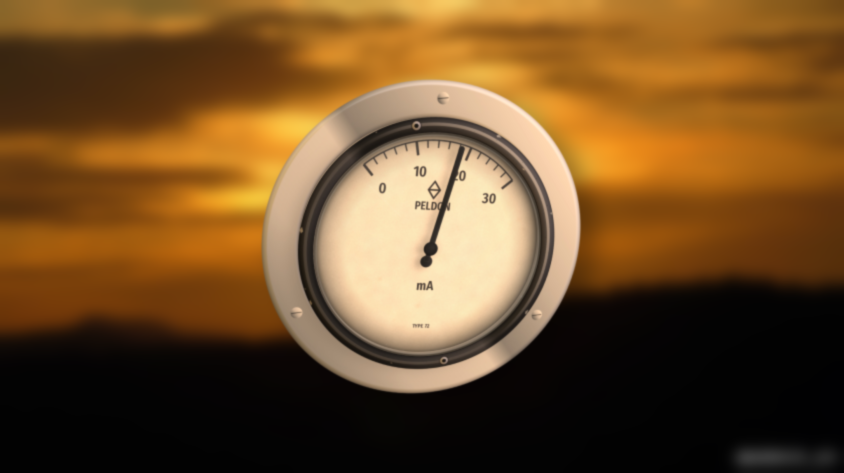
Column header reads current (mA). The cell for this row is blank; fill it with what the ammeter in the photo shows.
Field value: 18 mA
